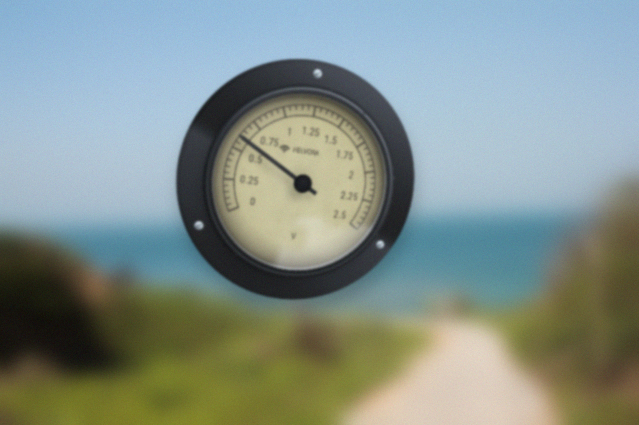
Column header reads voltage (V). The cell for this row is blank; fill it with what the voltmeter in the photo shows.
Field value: 0.6 V
